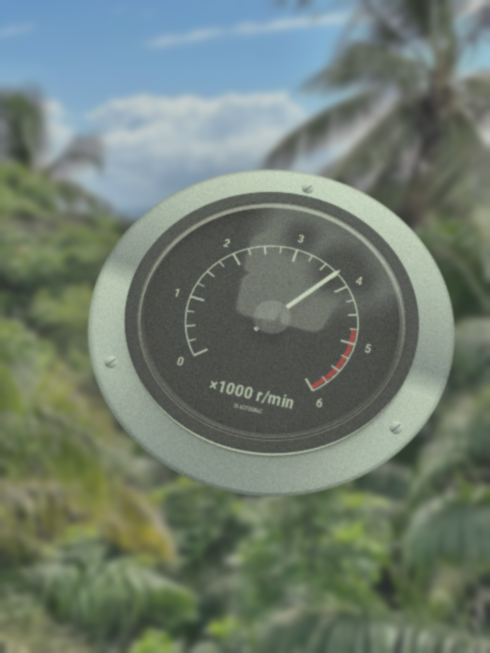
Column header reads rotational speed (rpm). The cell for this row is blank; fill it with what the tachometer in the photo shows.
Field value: 3750 rpm
